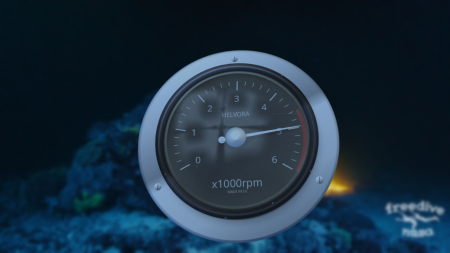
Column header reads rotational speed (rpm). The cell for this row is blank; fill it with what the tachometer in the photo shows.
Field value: 5000 rpm
